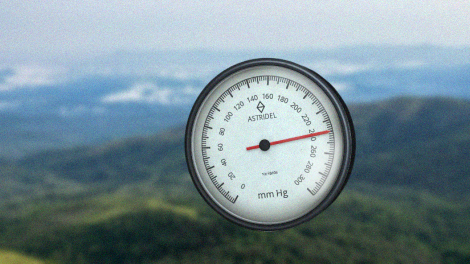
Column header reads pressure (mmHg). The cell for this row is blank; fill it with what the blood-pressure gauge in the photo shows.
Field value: 240 mmHg
